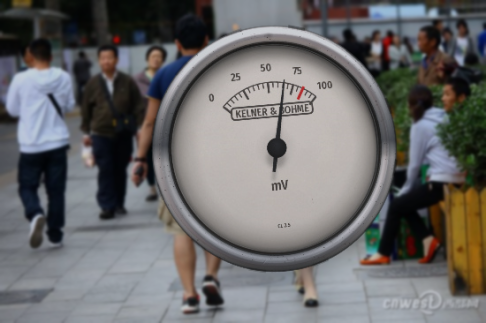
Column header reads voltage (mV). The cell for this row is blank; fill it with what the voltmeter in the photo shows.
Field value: 65 mV
